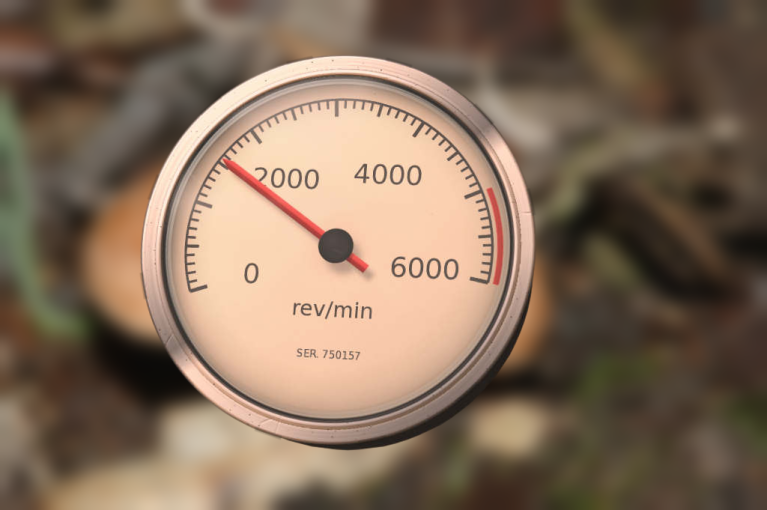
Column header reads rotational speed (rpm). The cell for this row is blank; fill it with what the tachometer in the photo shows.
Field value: 1550 rpm
